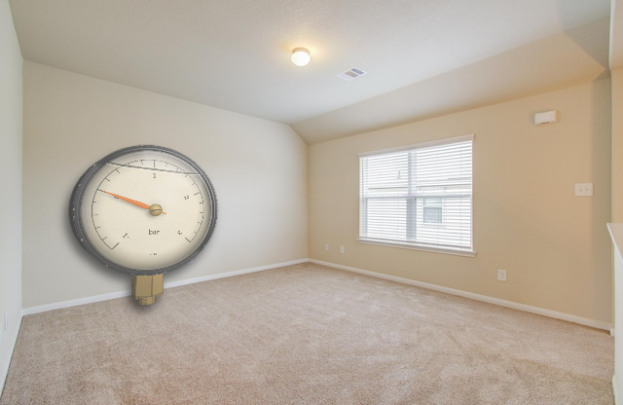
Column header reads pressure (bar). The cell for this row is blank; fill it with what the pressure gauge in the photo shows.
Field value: 0 bar
